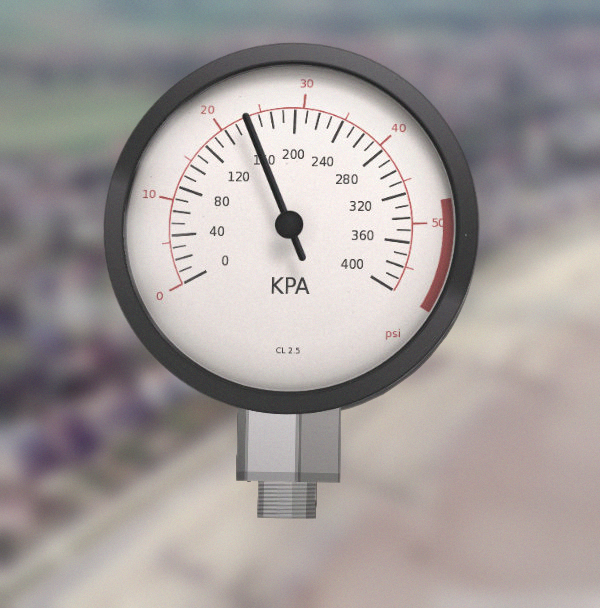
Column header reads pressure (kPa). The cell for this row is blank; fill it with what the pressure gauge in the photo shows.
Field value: 160 kPa
